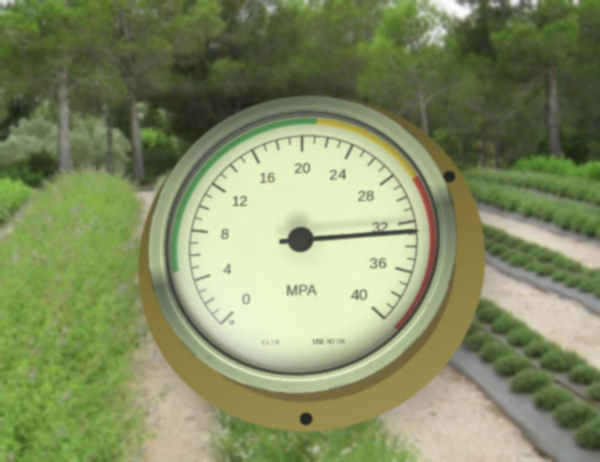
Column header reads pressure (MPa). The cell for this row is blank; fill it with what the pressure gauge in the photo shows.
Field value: 33 MPa
